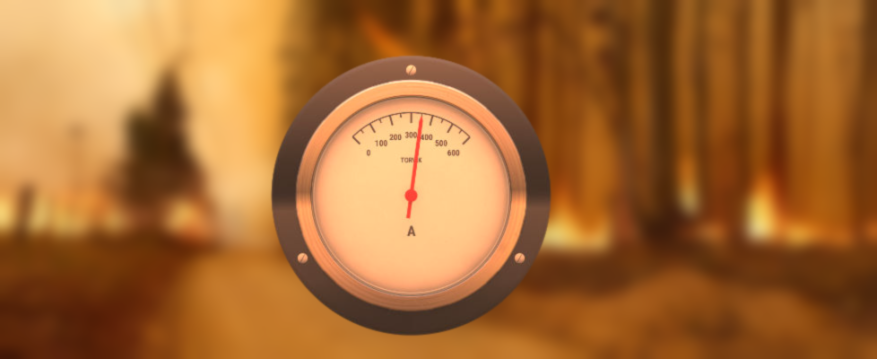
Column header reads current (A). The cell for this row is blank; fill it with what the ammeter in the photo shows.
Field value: 350 A
